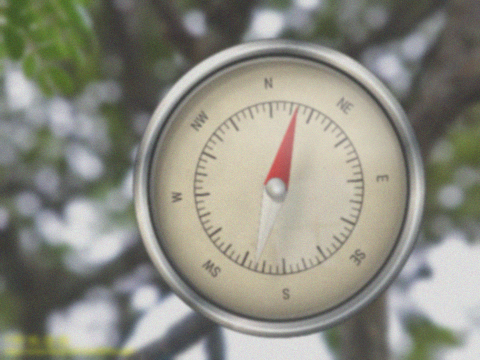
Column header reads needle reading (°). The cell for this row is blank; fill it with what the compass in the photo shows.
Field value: 20 °
